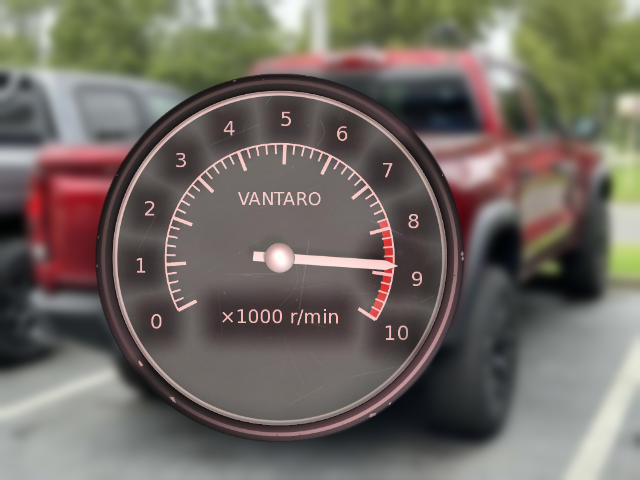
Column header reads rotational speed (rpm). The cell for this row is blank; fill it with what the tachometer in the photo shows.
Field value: 8800 rpm
